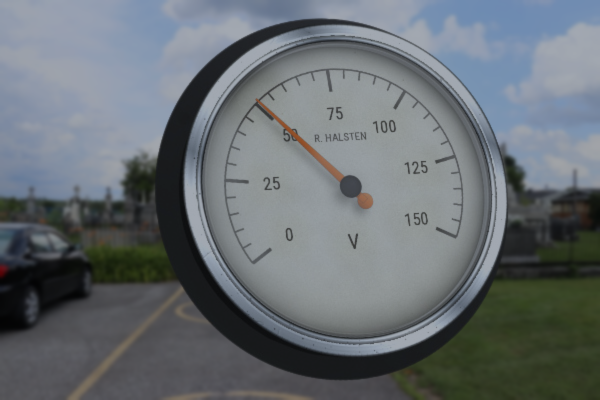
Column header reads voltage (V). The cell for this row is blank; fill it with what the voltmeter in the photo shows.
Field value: 50 V
